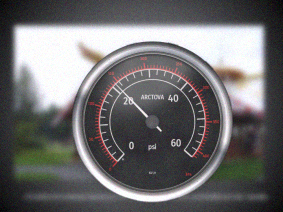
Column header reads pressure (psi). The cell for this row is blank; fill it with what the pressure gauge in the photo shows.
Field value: 21 psi
